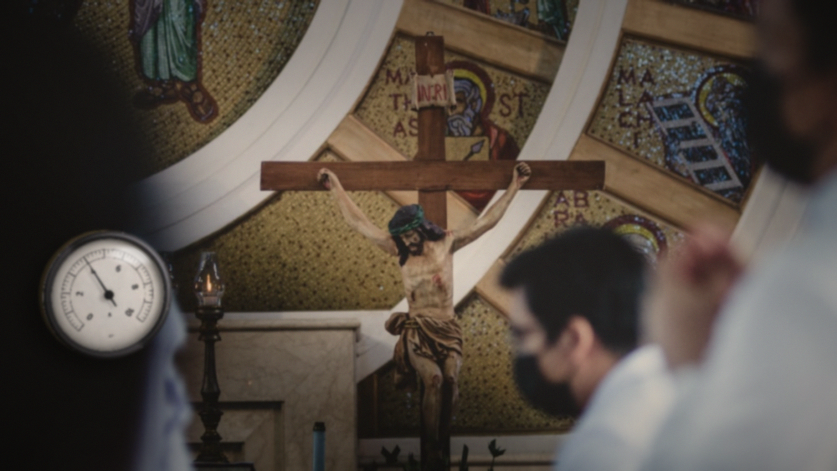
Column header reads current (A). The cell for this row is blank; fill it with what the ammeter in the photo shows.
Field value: 4 A
